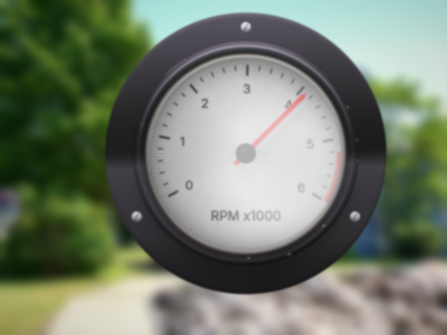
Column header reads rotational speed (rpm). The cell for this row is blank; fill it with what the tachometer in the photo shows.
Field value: 4100 rpm
